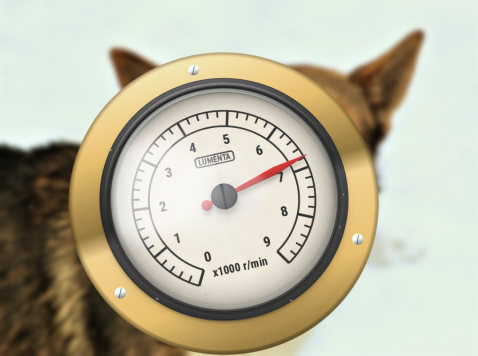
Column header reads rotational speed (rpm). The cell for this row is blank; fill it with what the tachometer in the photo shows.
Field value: 6800 rpm
